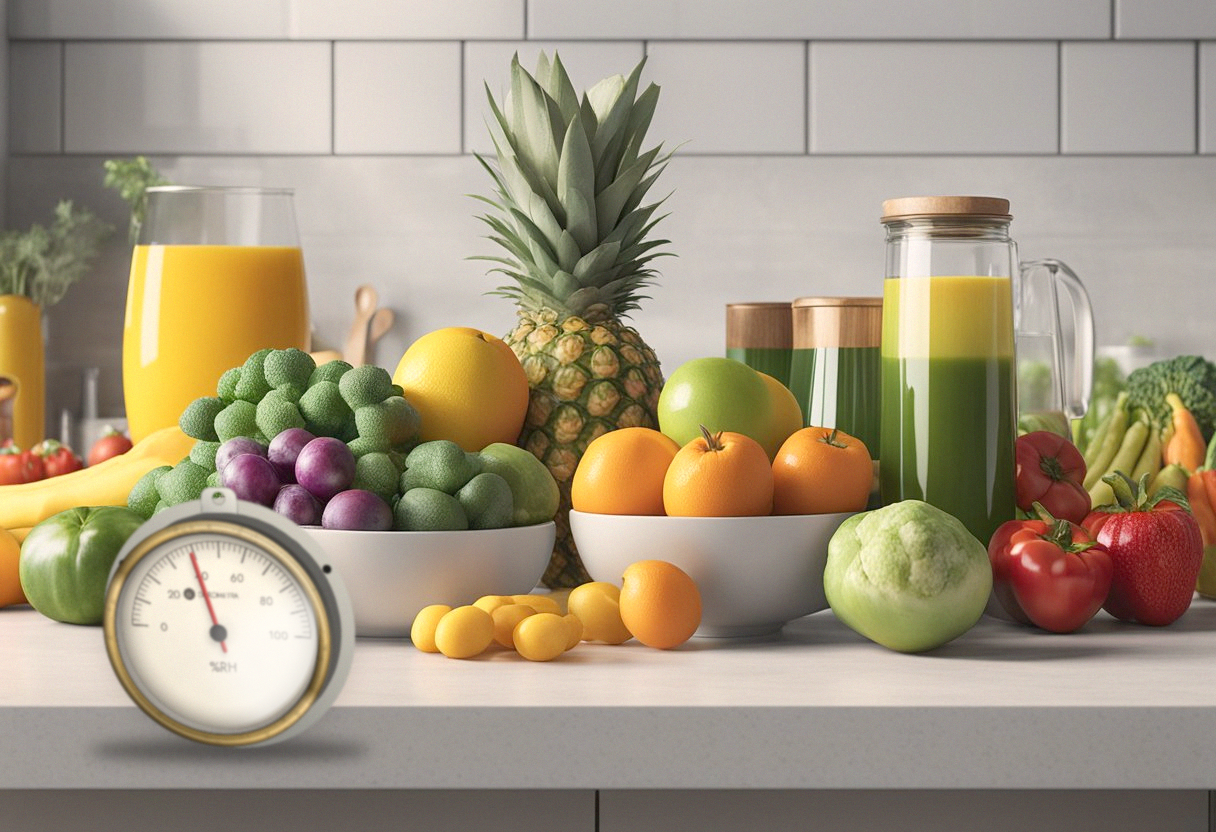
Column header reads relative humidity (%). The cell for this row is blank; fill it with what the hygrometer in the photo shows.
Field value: 40 %
